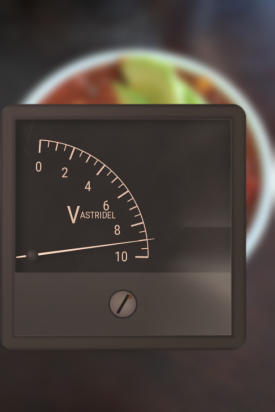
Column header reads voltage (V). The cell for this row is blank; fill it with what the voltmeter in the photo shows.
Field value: 9 V
